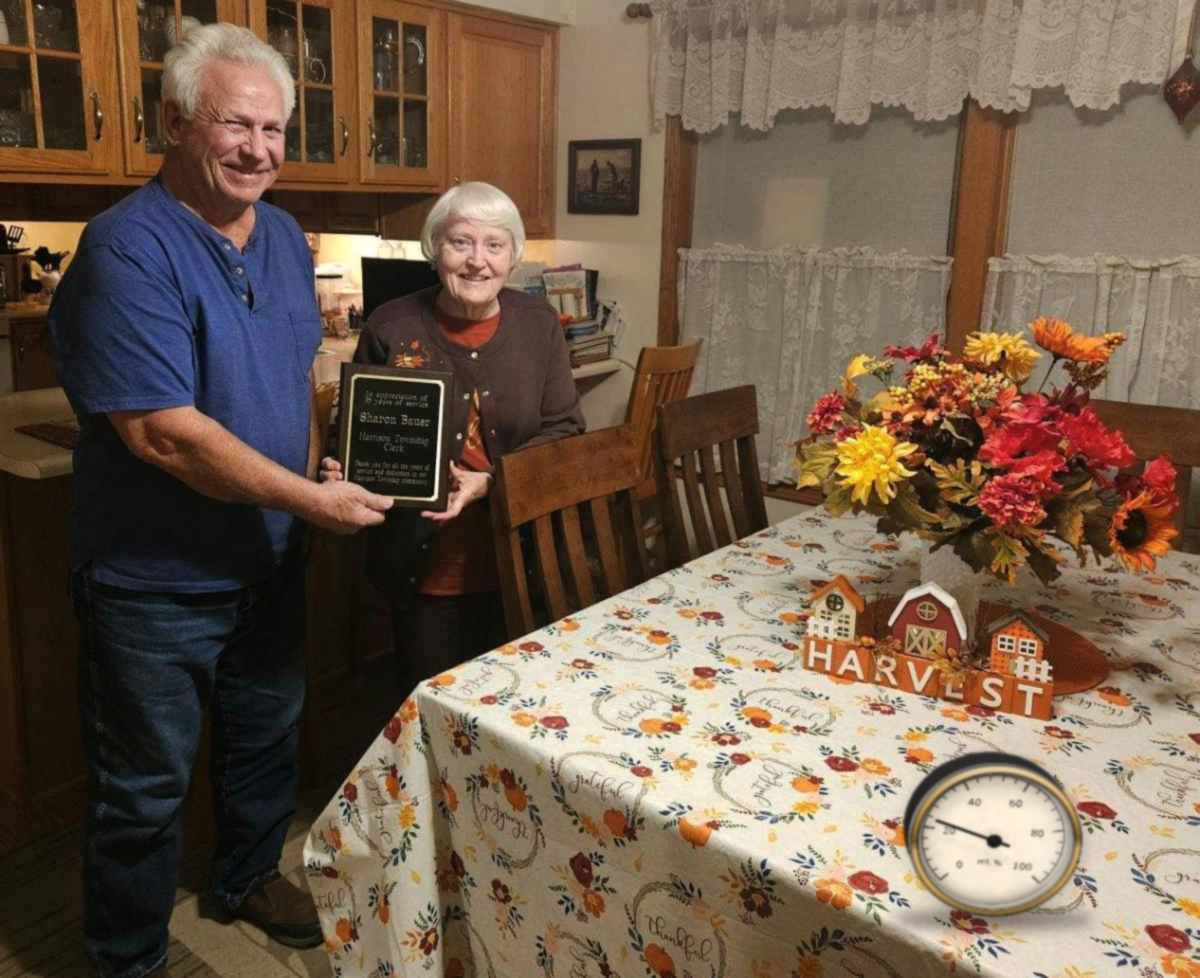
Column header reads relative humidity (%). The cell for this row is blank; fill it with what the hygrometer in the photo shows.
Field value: 24 %
